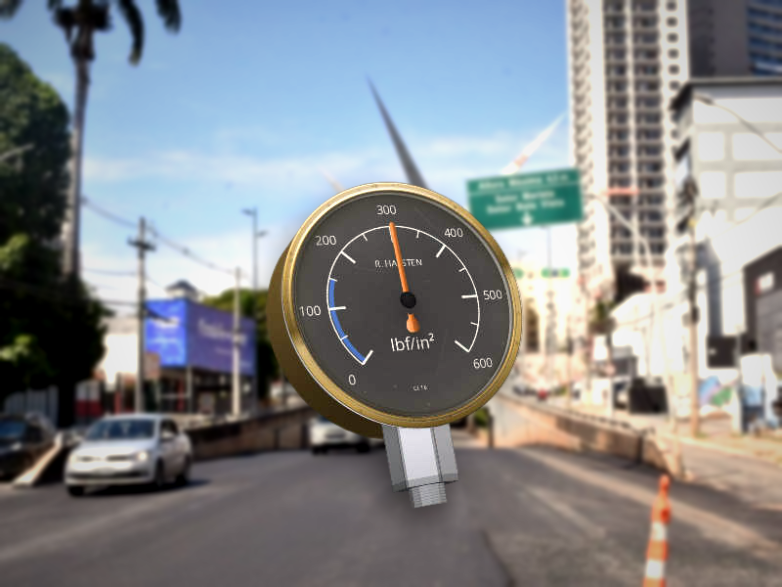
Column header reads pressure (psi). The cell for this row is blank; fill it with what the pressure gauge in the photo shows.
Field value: 300 psi
